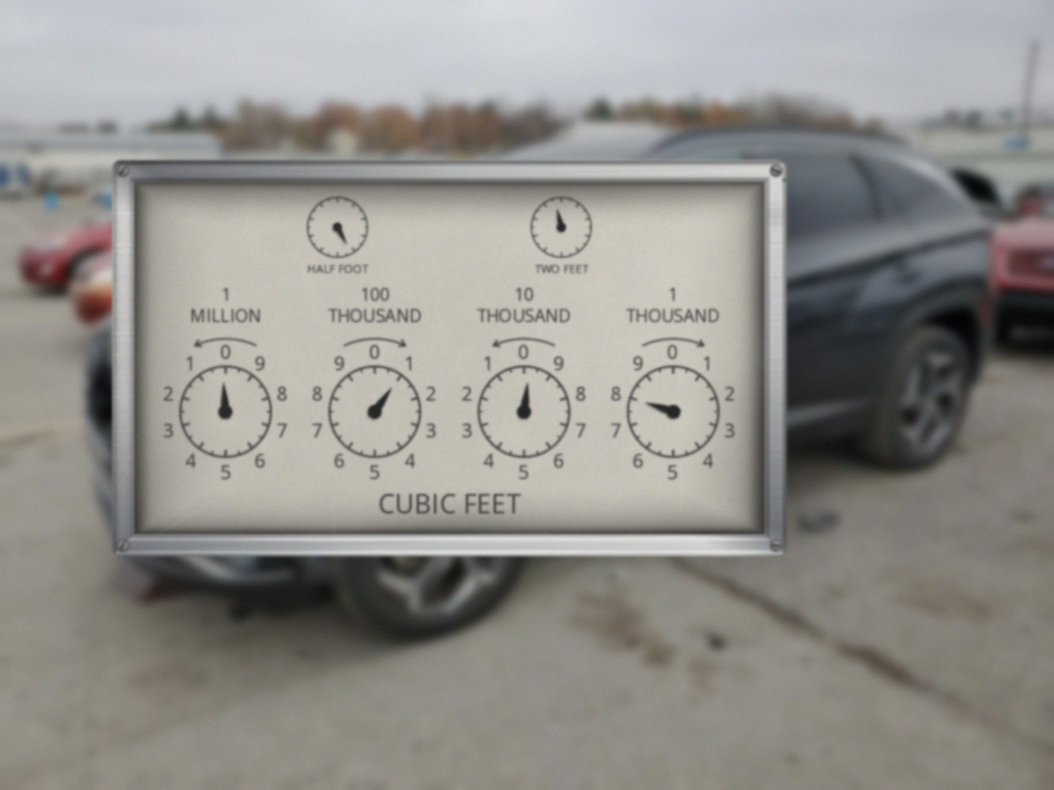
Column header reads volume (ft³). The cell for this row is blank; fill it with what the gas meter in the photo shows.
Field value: 9800 ft³
